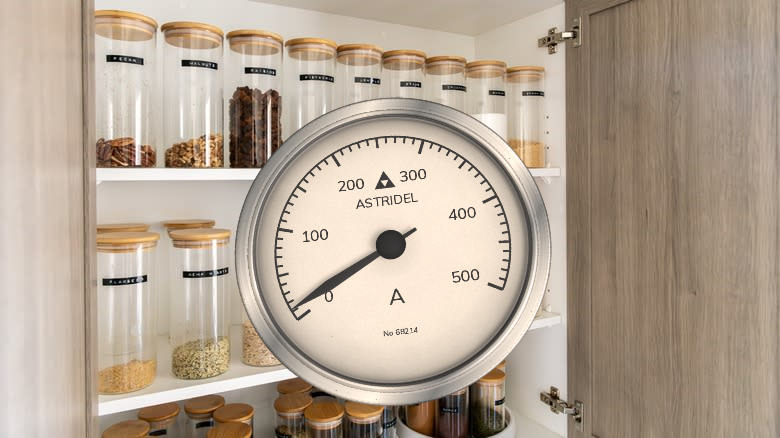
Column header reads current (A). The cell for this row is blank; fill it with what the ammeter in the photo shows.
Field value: 10 A
